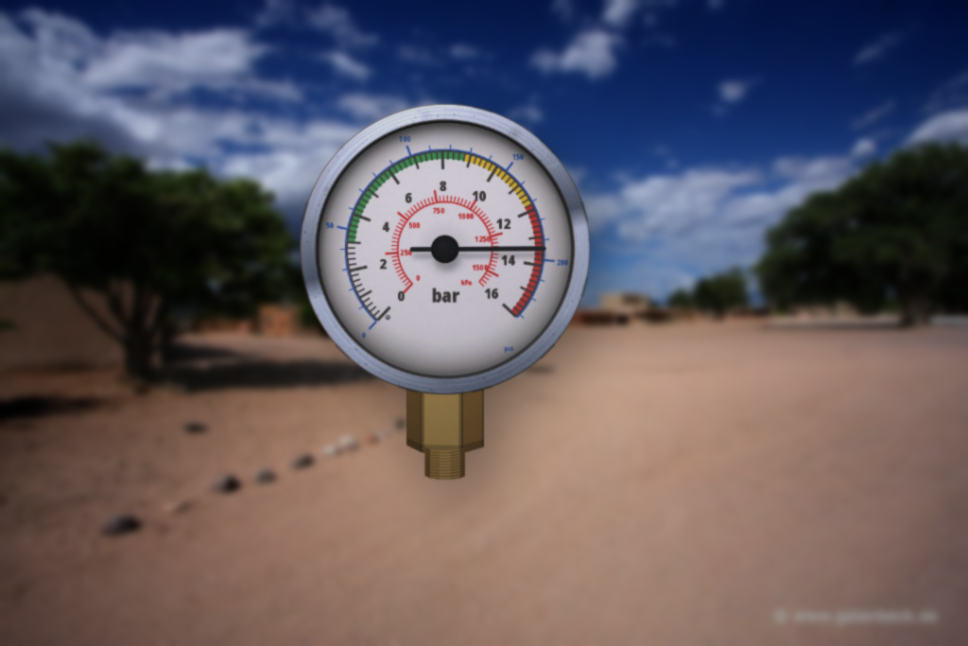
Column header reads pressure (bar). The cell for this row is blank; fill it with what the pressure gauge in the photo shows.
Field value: 13.4 bar
